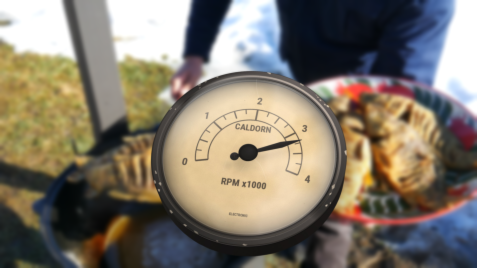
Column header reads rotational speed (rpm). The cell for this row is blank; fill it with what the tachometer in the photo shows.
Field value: 3250 rpm
